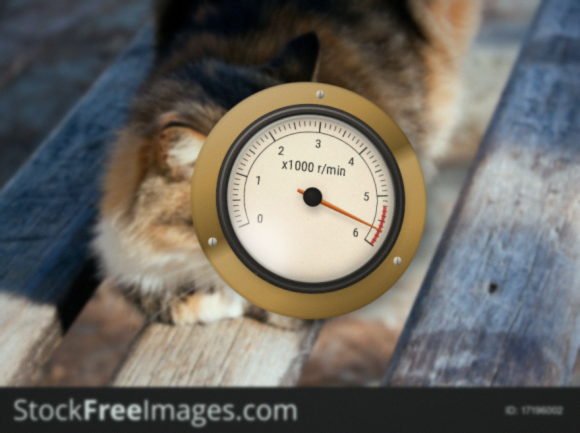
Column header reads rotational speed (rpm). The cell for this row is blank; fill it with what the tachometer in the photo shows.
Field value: 5700 rpm
